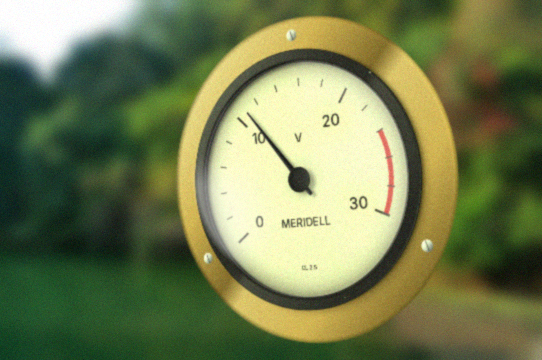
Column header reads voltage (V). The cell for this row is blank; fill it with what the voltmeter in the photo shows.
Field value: 11 V
